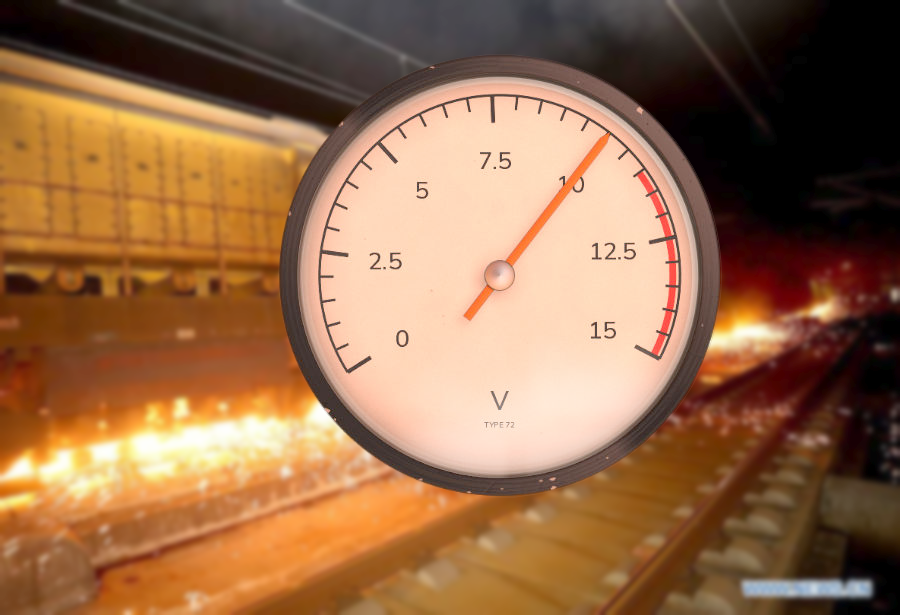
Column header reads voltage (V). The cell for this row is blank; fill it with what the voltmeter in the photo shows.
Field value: 10 V
